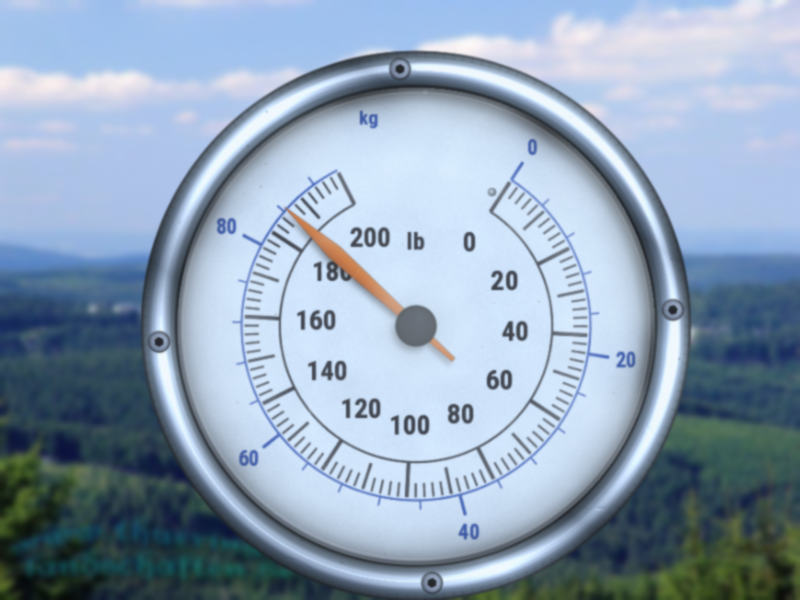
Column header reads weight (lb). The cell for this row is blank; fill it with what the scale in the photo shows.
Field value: 186 lb
